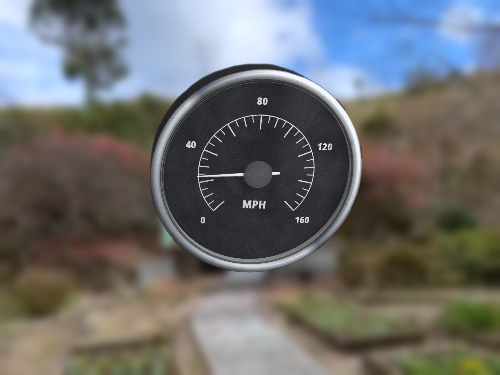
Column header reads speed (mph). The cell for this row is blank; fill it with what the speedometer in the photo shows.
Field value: 25 mph
